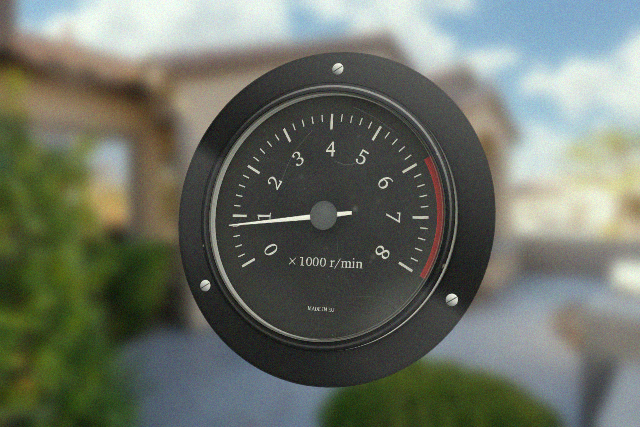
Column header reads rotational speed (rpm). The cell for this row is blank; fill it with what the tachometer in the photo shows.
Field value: 800 rpm
